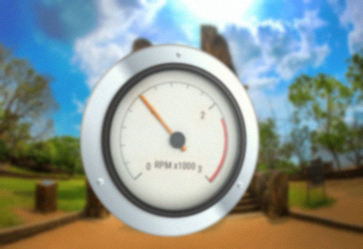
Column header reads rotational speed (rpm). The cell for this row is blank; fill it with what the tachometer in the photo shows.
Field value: 1000 rpm
